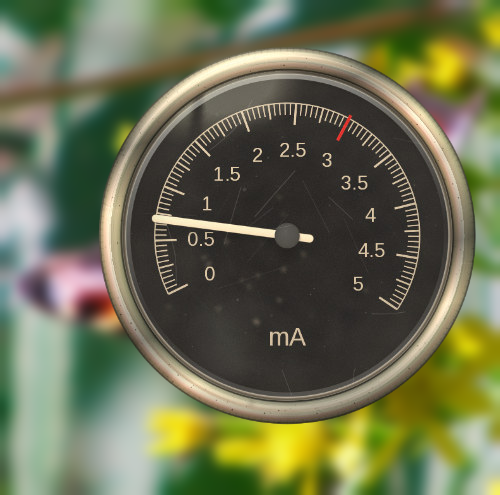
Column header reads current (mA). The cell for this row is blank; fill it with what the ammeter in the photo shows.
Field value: 0.7 mA
